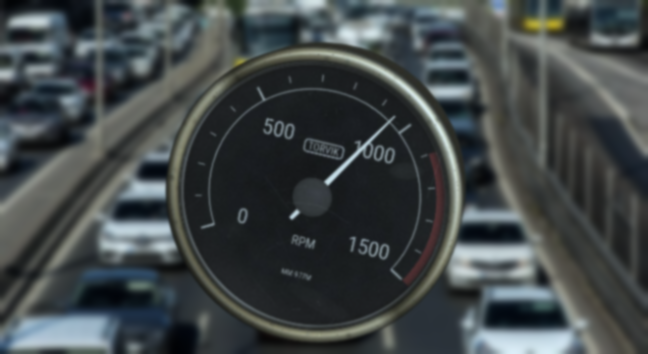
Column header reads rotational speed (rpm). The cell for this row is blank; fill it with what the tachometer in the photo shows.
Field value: 950 rpm
